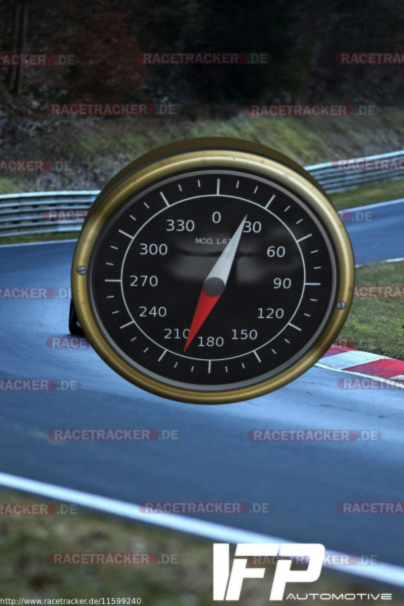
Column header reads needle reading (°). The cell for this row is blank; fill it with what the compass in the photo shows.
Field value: 200 °
